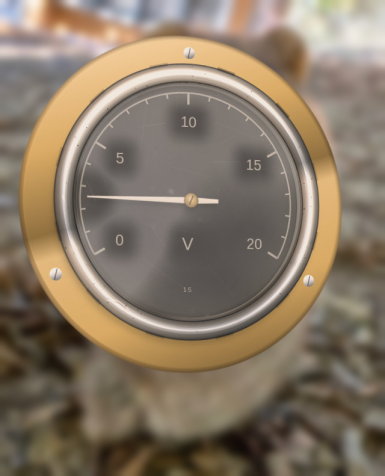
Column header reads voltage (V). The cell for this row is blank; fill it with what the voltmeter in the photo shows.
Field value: 2.5 V
